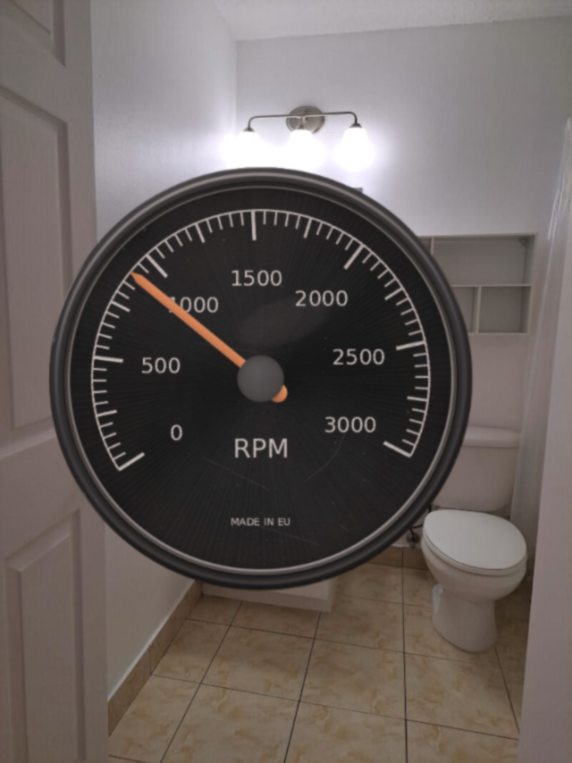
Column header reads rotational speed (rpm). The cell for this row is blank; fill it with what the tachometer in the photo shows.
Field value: 900 rpm
